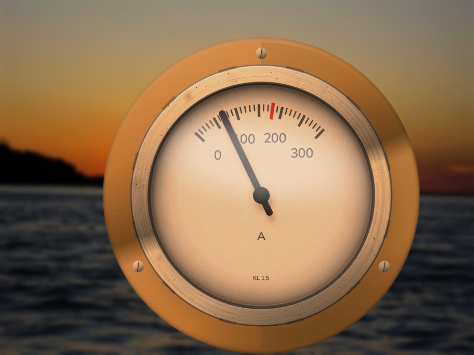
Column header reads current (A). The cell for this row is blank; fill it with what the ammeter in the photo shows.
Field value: 70 A
